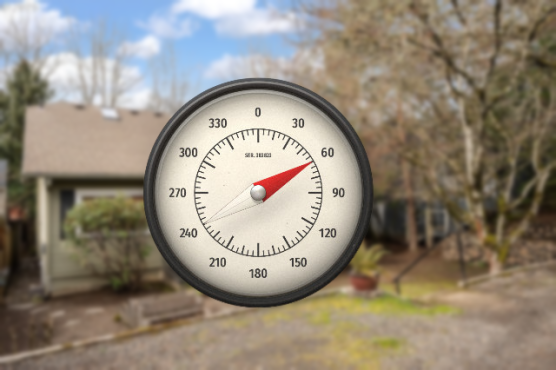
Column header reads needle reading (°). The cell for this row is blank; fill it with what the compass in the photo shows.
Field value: 60 °
